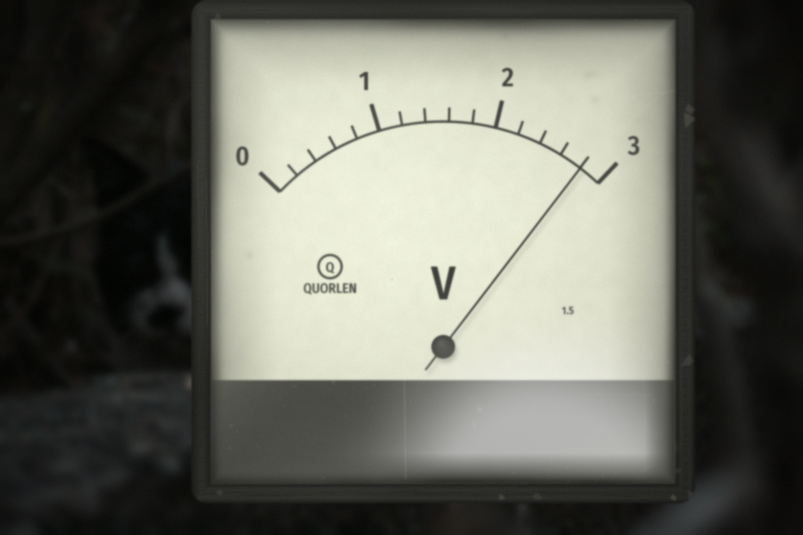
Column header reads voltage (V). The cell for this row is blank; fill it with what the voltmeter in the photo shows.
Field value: 2.8 V
